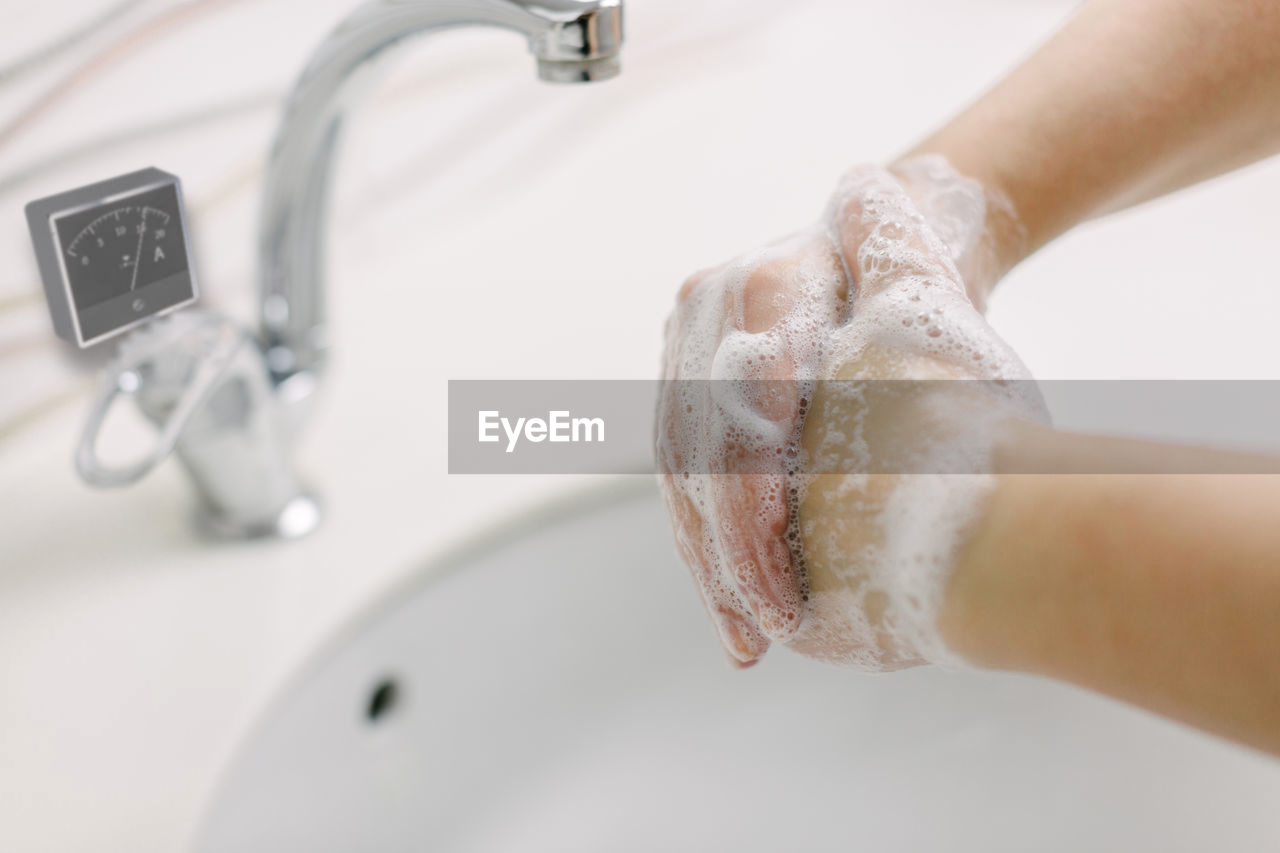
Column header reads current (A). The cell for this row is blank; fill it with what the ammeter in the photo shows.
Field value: 15 A
